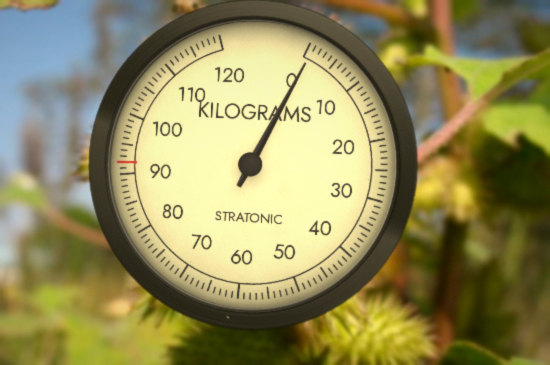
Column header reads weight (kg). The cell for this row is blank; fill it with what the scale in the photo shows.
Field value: 1 kg
